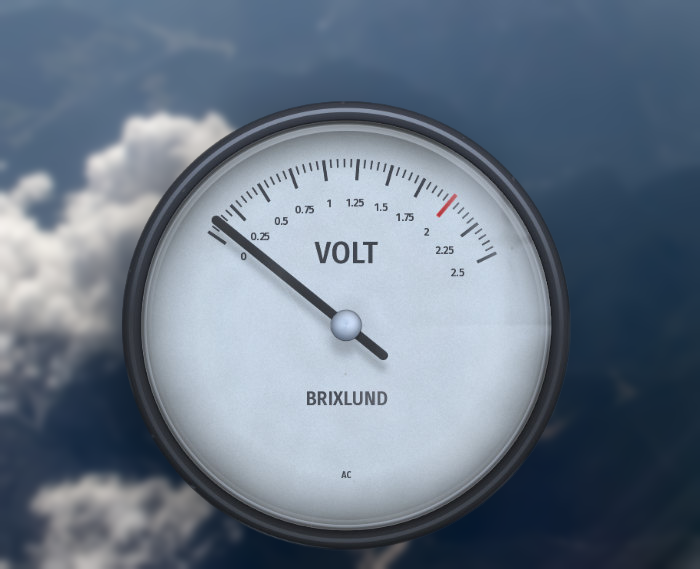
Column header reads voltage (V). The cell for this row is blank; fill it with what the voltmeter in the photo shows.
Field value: 0.1 V
